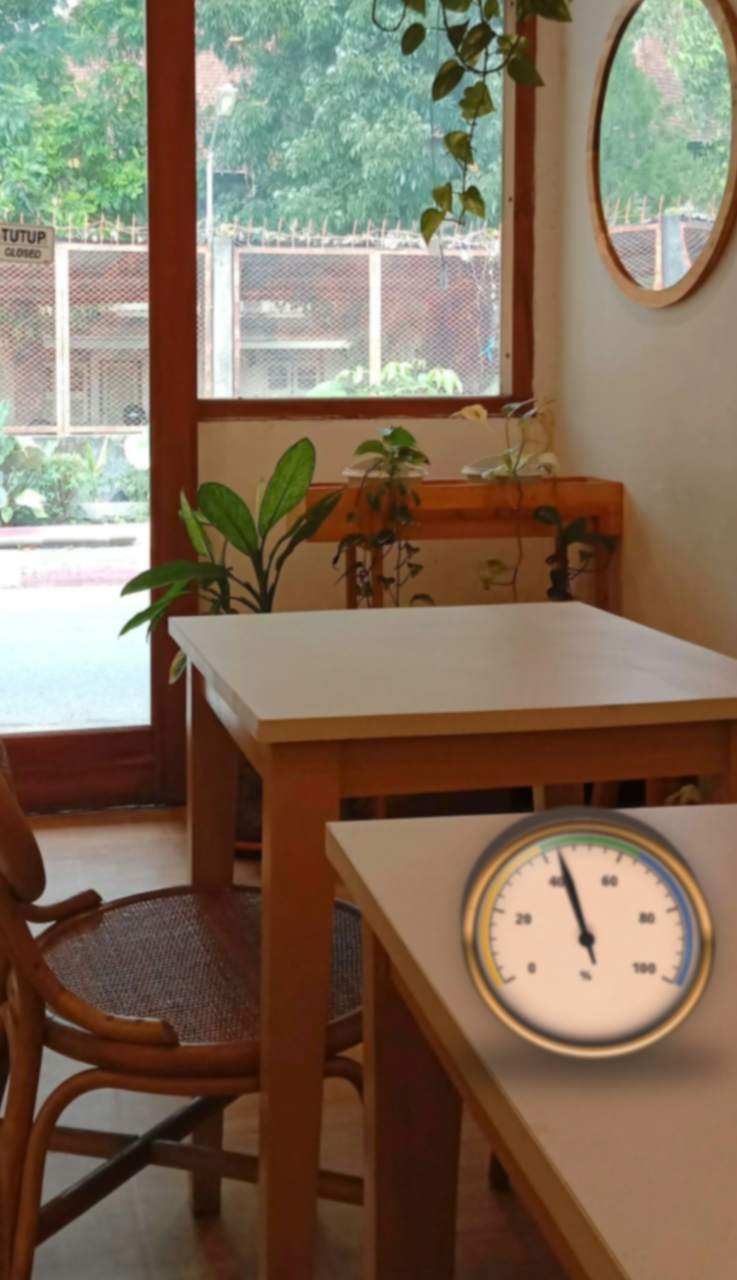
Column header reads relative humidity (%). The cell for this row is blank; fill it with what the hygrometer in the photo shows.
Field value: 44 %
